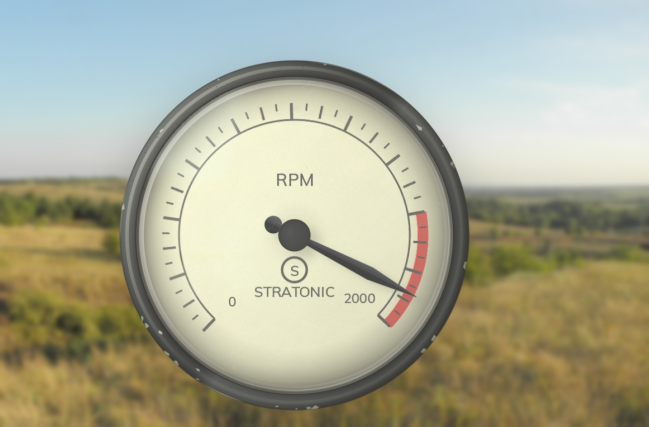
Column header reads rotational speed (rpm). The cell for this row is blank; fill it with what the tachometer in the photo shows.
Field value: 1875 rpm
